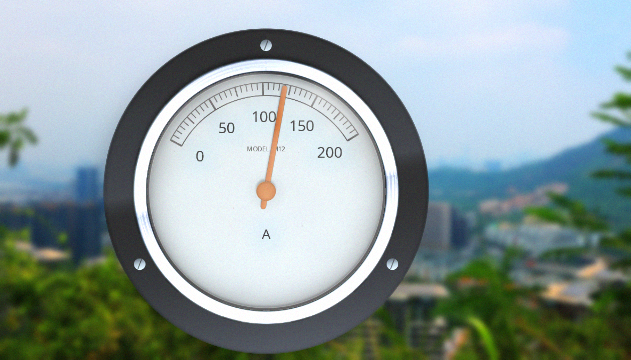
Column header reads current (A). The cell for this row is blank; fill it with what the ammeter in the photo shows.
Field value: 120 A
